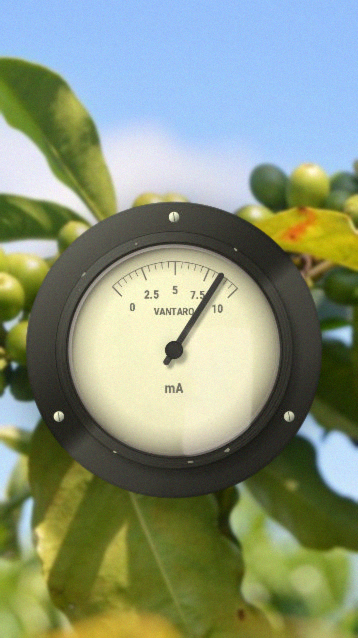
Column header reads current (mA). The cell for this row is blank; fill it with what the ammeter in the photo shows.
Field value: 8.5 mA
